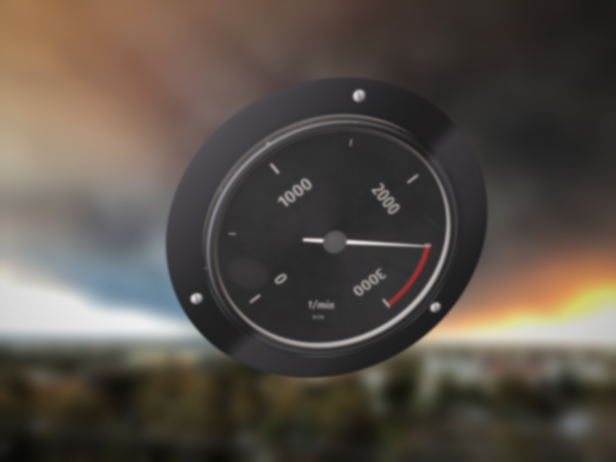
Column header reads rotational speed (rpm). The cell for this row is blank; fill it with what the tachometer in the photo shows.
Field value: 2500 rpm
